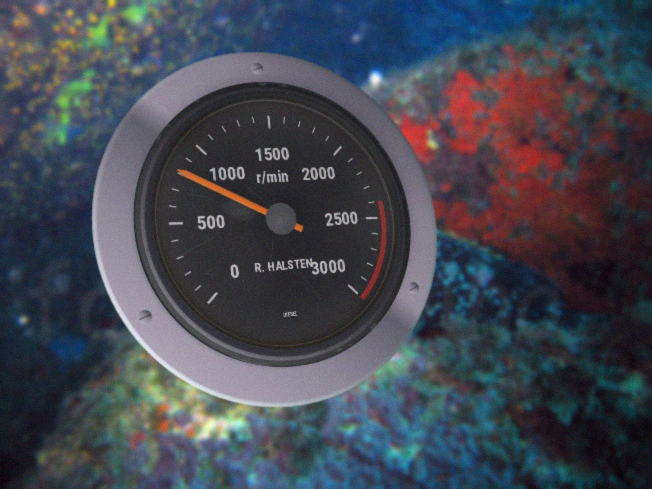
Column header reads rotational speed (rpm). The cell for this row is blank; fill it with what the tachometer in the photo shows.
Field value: 800 rpm
